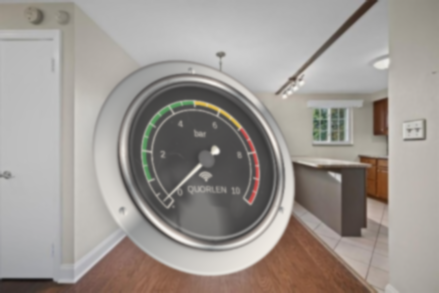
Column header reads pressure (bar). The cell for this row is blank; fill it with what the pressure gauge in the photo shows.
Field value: 0.25 bar
